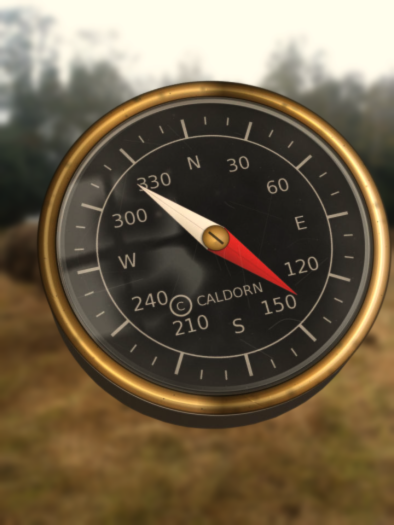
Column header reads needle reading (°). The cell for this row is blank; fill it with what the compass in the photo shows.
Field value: 140 °
